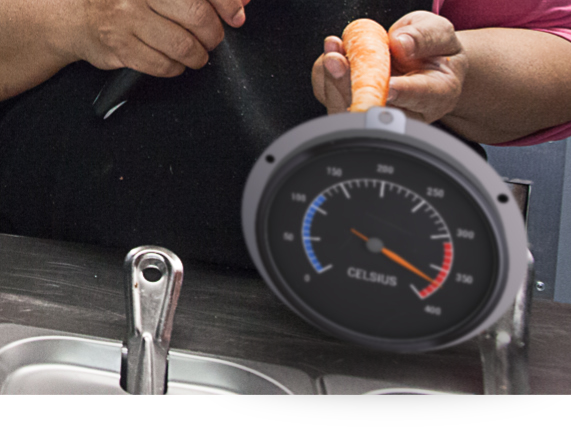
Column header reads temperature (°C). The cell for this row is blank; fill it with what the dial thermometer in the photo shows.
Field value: 370 °C
